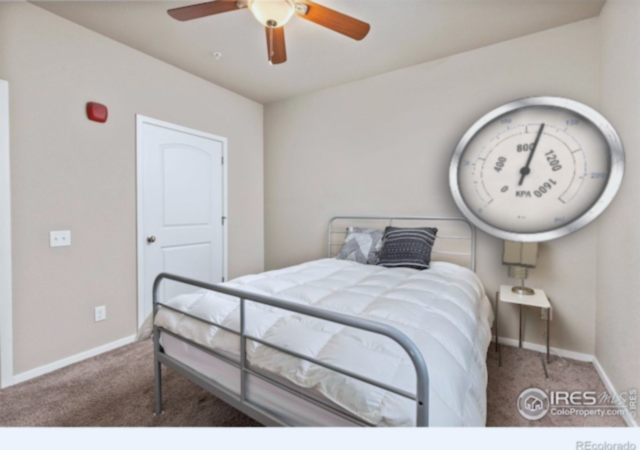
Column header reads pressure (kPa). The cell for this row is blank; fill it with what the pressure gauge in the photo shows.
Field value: 900 kPa
